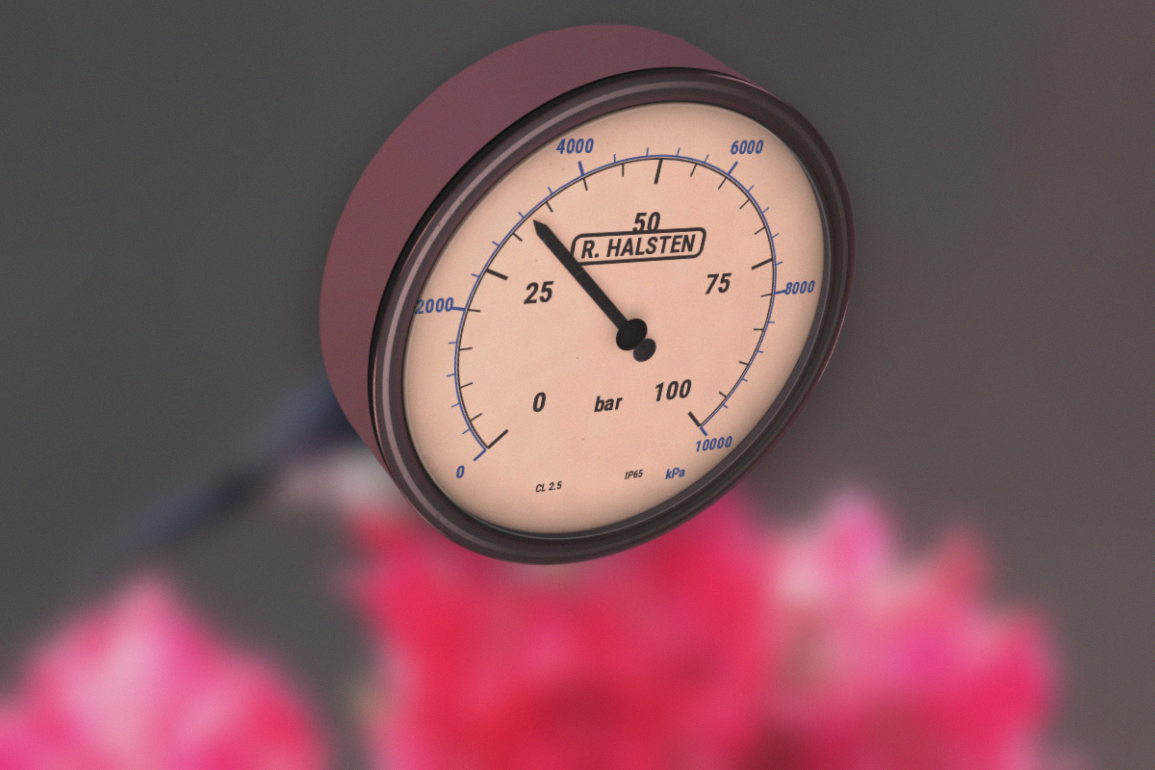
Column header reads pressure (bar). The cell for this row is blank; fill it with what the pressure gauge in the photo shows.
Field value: 32.5 bar
